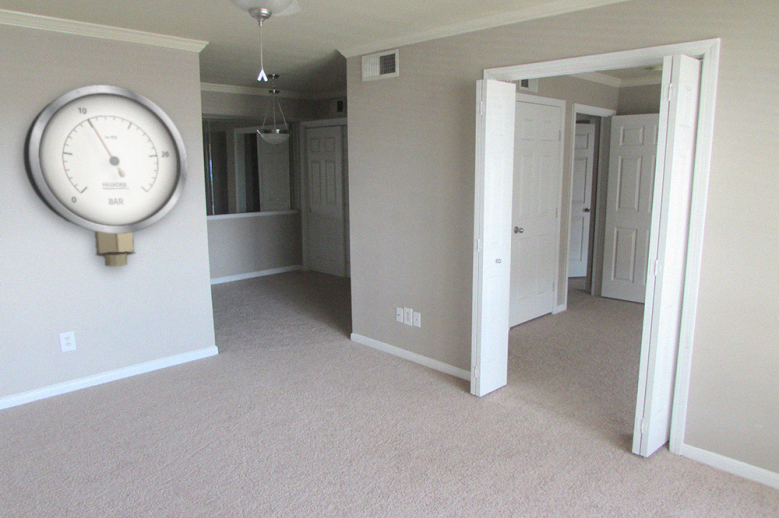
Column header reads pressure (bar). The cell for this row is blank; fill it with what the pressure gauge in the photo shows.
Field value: 10 bar
